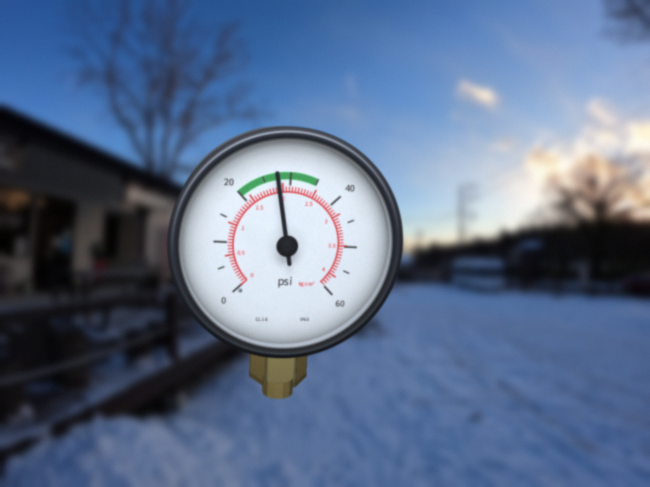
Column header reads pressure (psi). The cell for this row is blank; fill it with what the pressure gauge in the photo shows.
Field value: 27.5 psi
